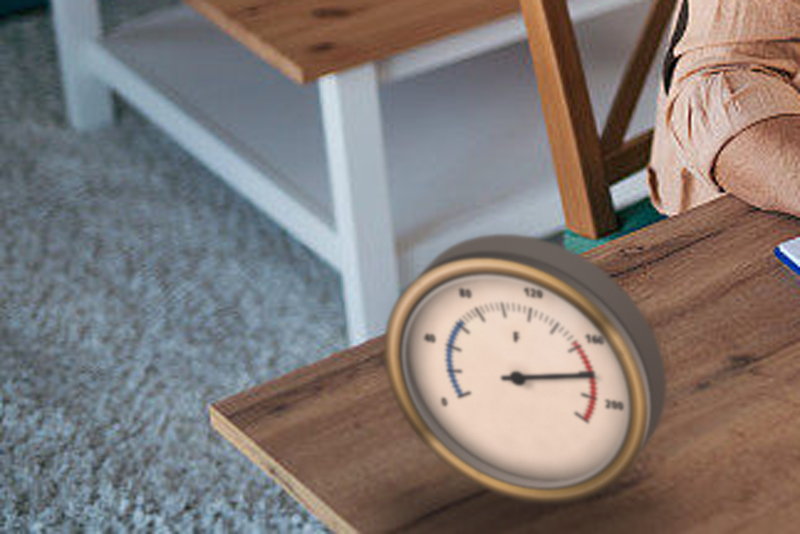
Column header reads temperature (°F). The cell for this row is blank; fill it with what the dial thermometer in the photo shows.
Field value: 180 °F
